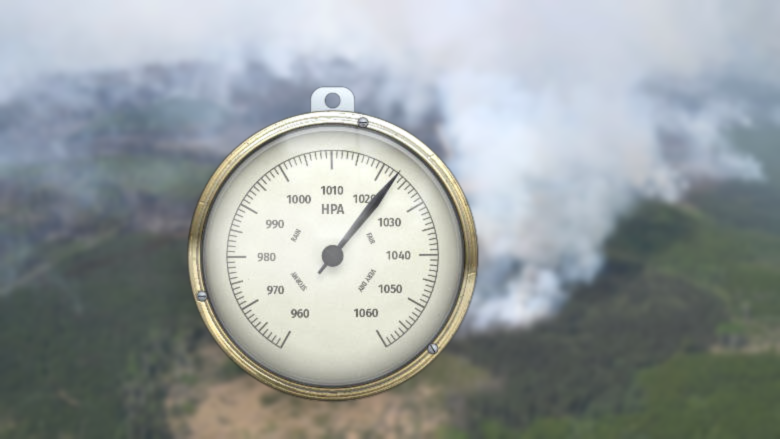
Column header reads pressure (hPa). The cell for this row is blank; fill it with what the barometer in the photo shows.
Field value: 1023 hPa
